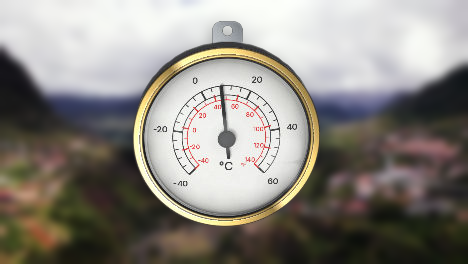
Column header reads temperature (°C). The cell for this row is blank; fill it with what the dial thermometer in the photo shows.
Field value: 8 °C
